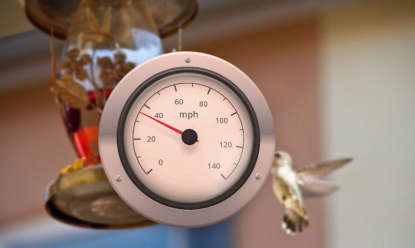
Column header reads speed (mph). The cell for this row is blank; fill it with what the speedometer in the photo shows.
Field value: 35 mph
